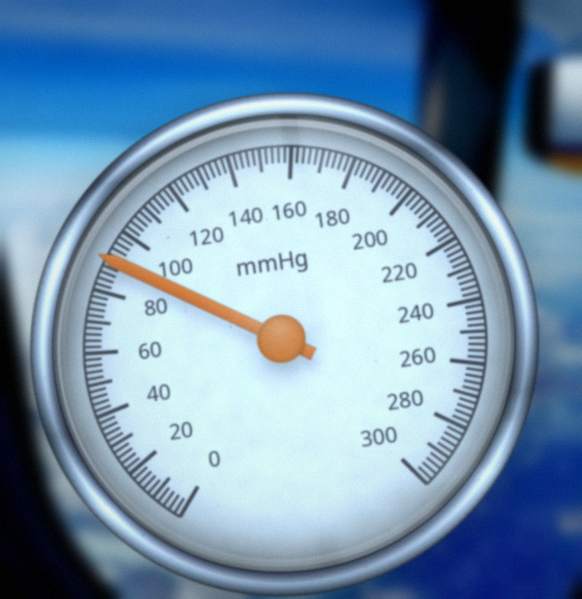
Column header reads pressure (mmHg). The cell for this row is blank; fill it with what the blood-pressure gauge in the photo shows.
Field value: 90 mmHg
